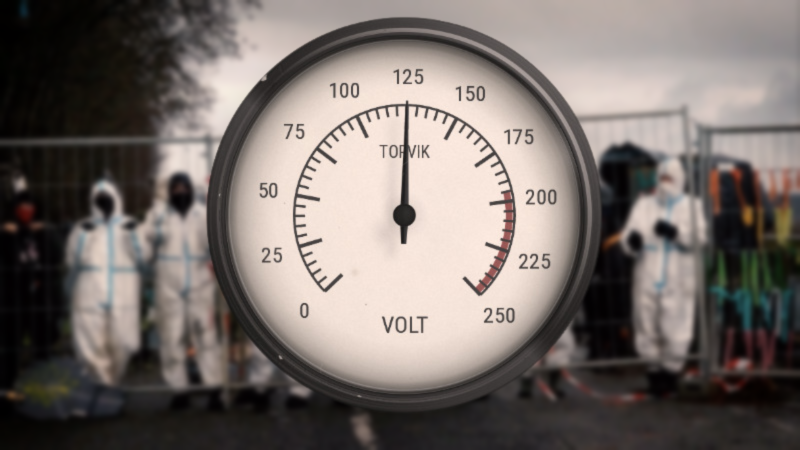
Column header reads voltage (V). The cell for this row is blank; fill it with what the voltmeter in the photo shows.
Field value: 125 V
